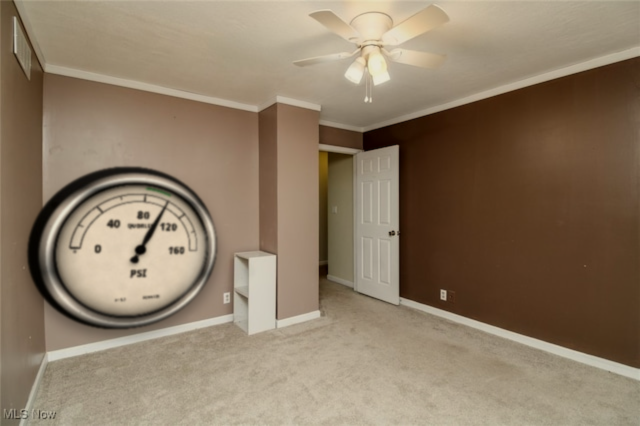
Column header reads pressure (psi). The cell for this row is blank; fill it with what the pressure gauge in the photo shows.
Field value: 100 psi
